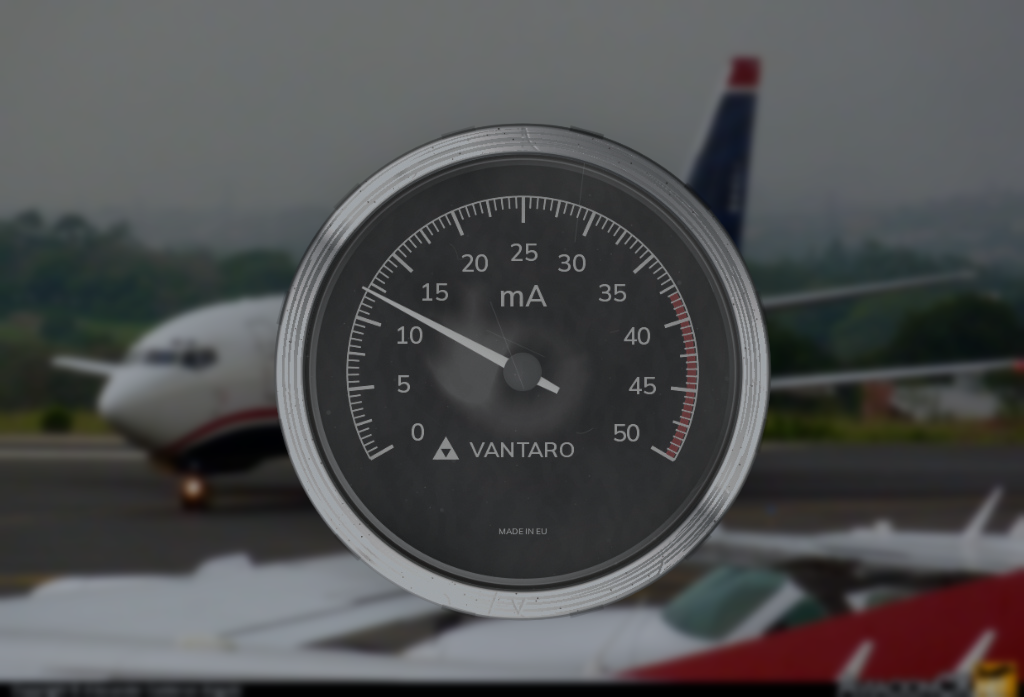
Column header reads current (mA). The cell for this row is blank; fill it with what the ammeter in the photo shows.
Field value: 12 mA
